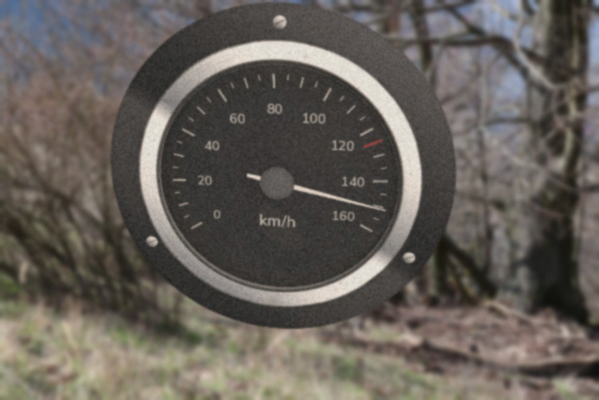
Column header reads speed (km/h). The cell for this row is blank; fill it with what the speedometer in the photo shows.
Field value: 150 km/h
